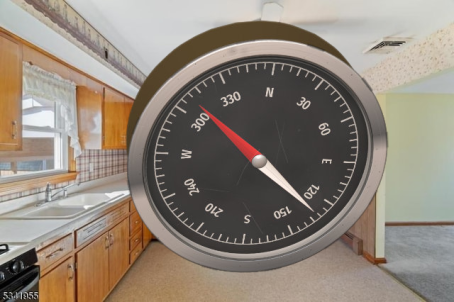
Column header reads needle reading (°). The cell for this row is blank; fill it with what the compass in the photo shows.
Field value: 310 °
